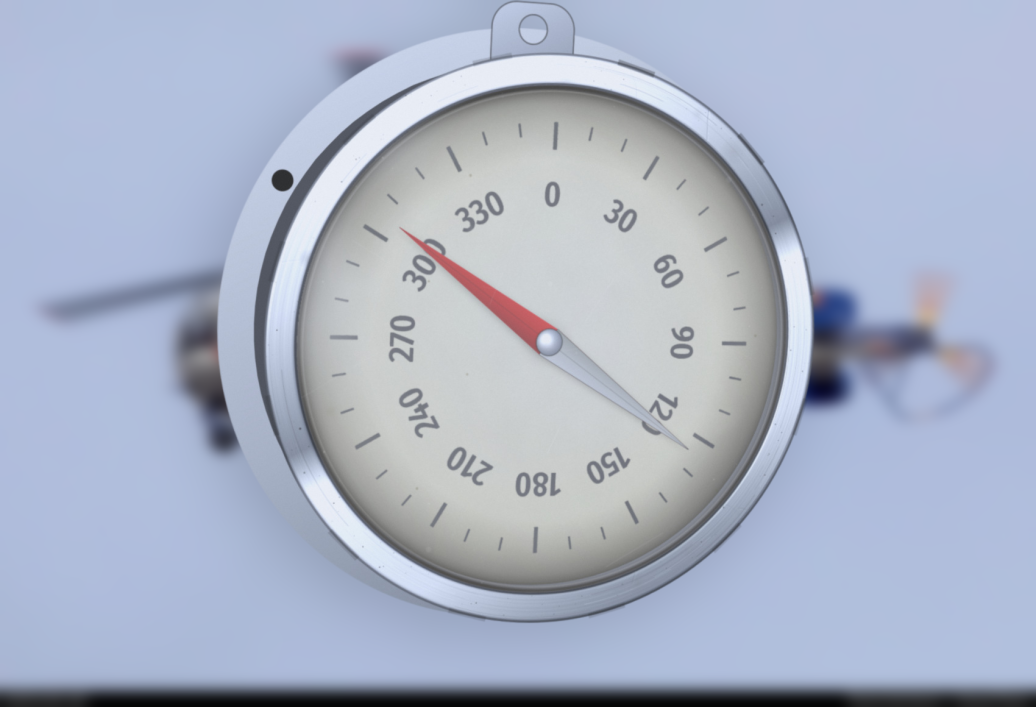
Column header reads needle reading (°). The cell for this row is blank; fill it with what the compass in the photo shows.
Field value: 305 °
